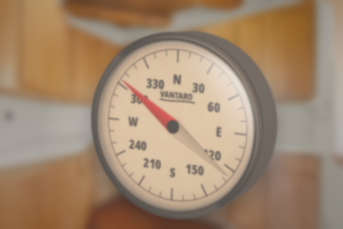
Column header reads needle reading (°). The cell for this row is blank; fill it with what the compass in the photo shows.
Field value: 305 °
